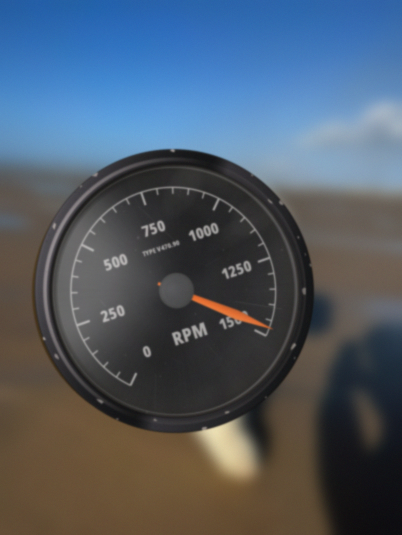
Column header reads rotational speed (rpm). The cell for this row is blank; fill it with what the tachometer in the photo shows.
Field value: 1475 rpm
